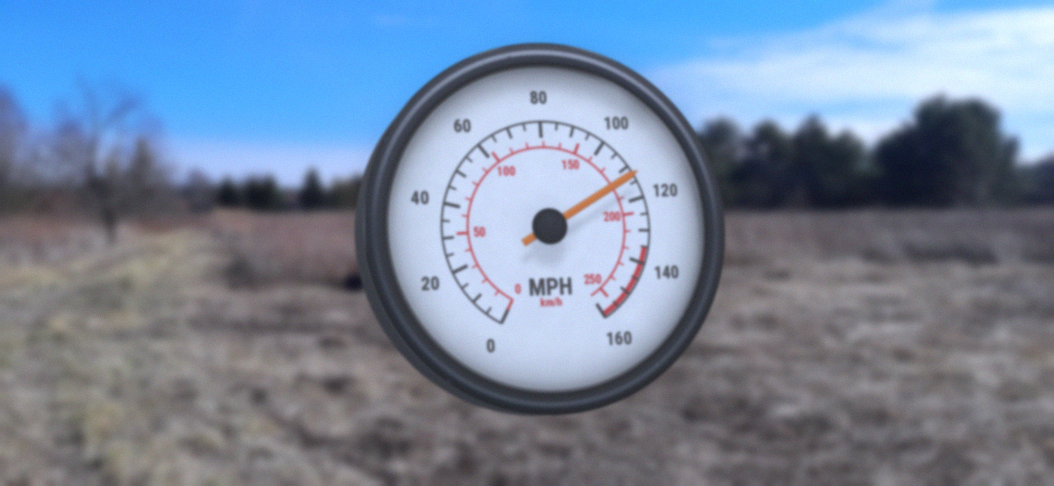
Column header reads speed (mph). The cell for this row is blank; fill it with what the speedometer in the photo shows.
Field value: 112.5 mph
